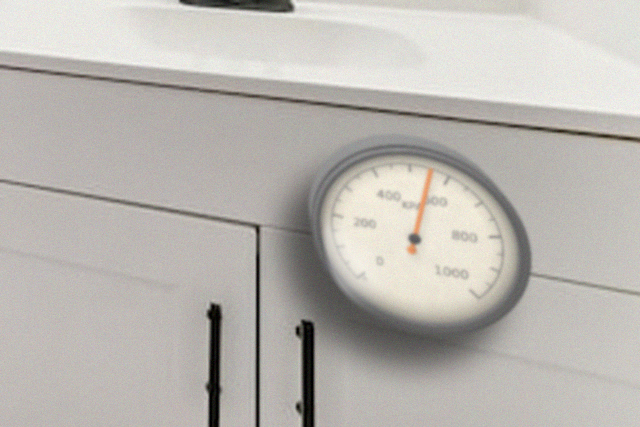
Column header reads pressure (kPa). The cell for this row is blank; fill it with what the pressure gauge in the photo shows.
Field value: 550 kPa
